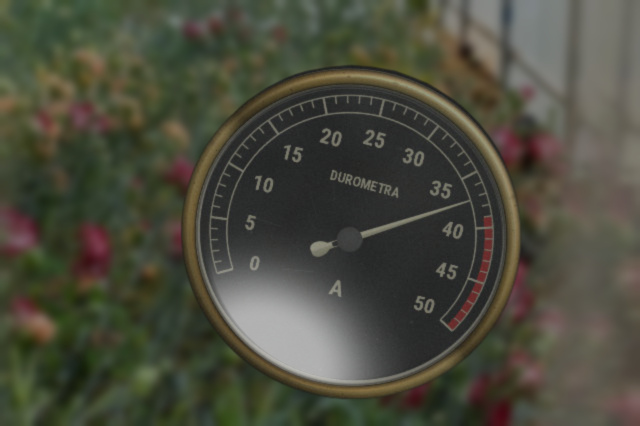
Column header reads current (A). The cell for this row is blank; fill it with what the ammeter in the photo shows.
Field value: 37 A
